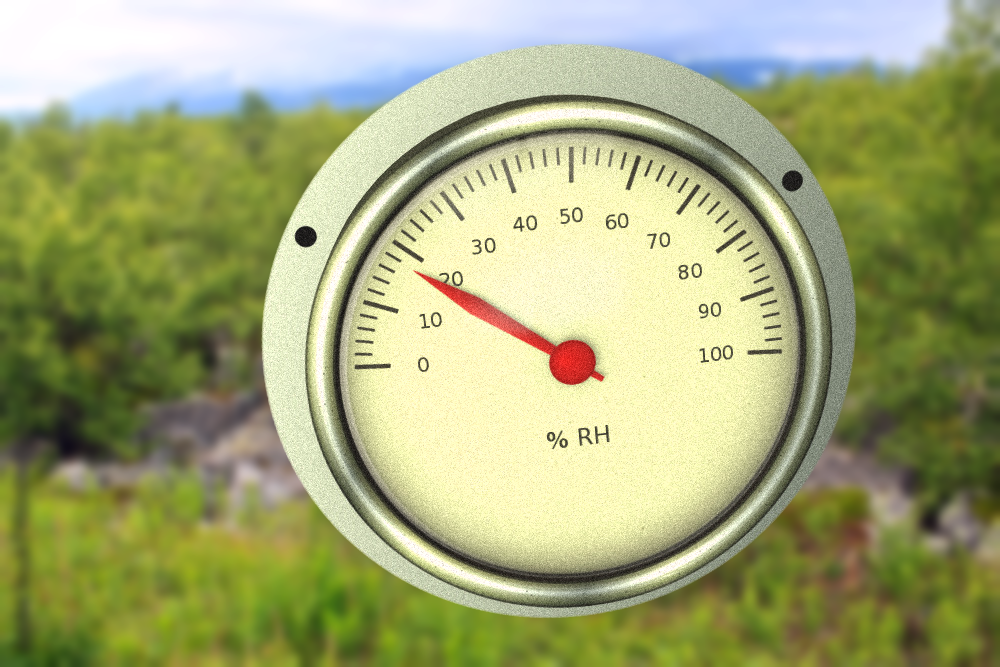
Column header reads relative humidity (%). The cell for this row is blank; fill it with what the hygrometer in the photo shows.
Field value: 18 %
